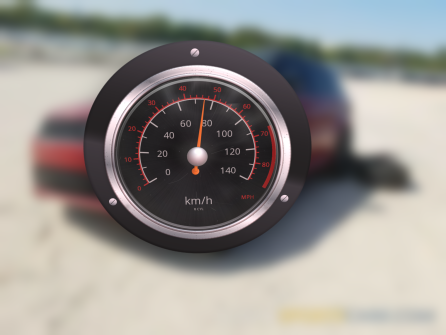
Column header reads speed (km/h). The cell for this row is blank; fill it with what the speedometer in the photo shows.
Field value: 75 km/h
